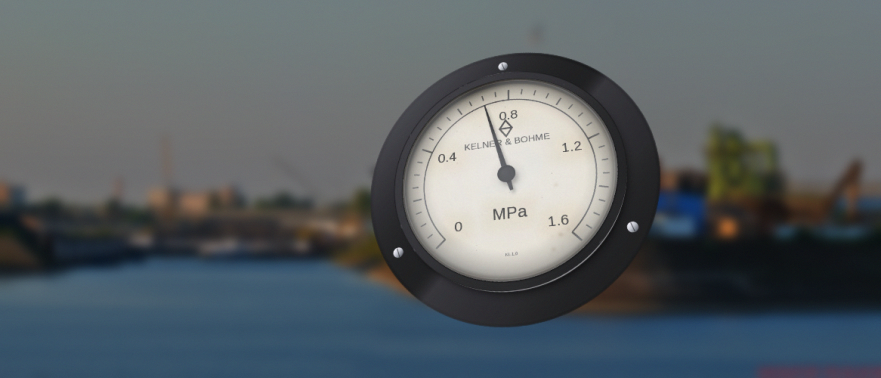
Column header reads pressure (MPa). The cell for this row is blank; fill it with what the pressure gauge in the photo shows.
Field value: 0.7 MPa
